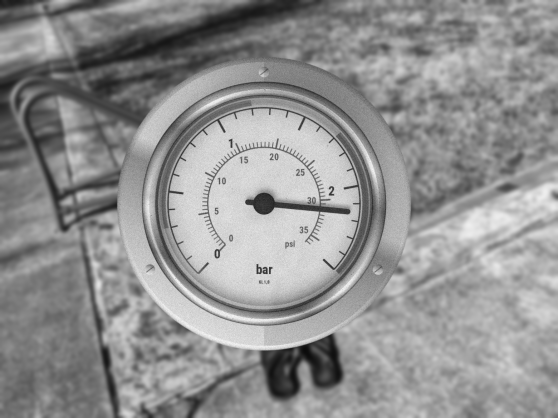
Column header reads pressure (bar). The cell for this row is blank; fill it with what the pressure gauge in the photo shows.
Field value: 2.15 bar
